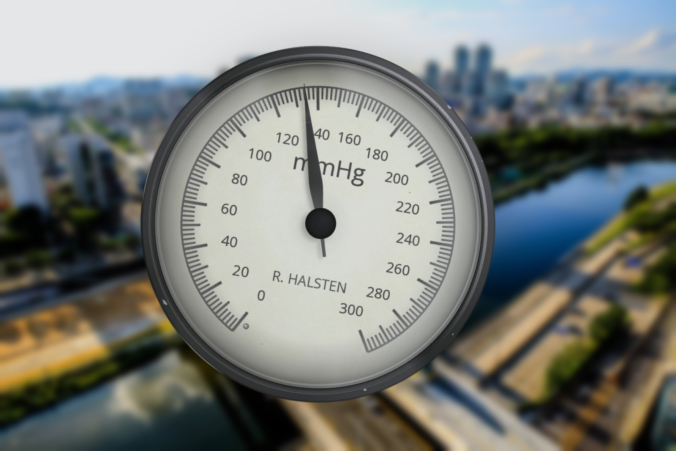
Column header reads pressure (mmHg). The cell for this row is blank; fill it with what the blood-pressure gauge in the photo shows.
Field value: 134 mmHg
